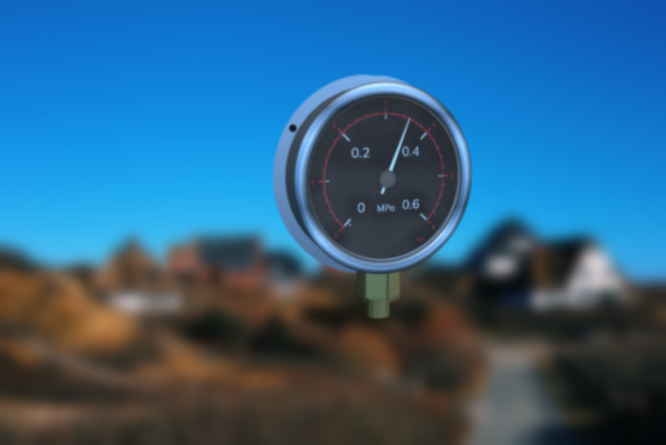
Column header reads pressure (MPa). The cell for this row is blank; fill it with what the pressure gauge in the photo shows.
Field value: 0.35 MPa
